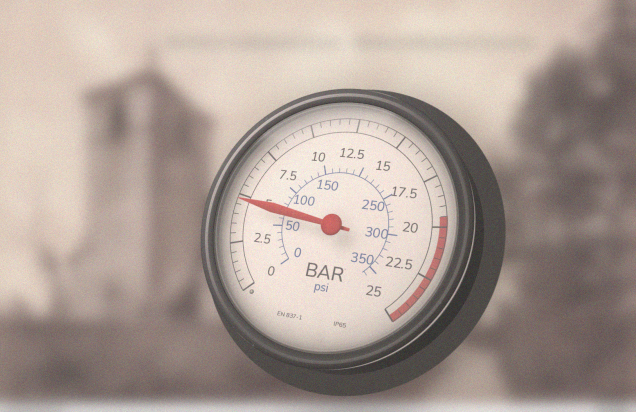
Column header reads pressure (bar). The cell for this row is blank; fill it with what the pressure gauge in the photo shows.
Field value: 4.75 bar
